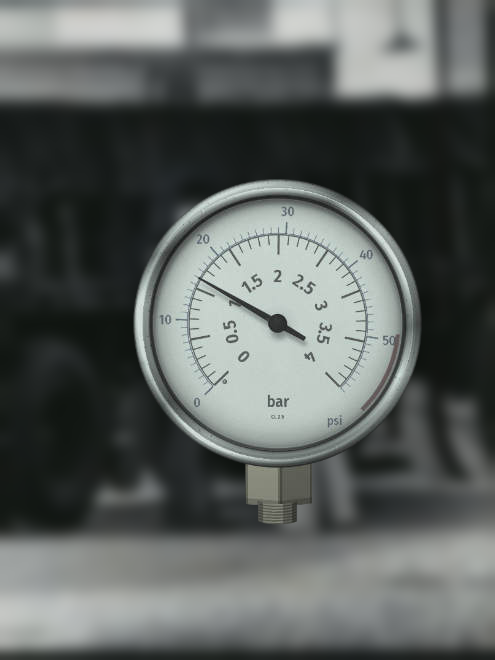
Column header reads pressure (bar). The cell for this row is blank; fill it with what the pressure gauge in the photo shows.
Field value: 1.1 bar
